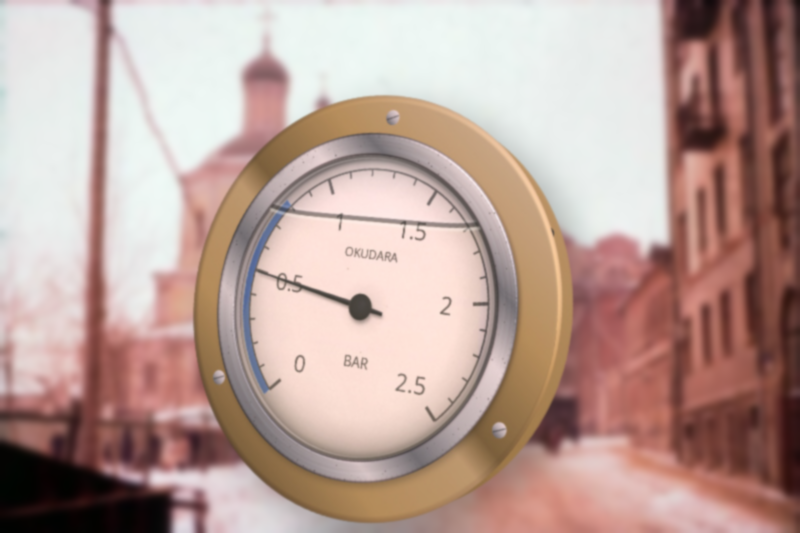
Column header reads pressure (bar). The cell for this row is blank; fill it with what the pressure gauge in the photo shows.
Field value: 0.5 bar
